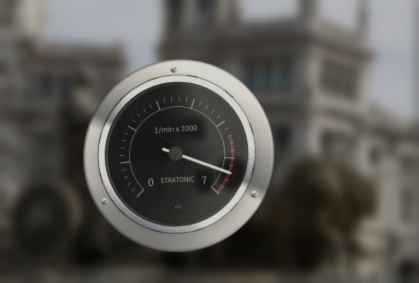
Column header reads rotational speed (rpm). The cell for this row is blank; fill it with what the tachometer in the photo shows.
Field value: 6400 rpm
